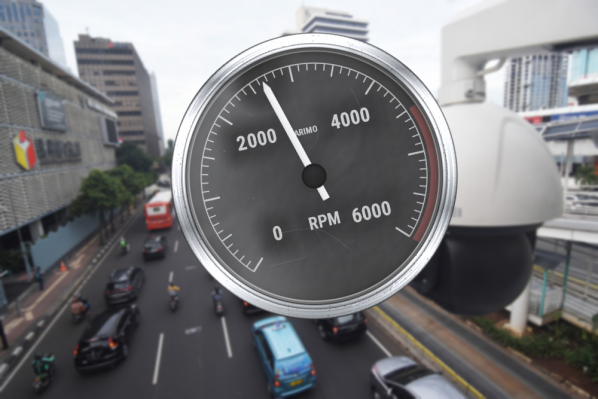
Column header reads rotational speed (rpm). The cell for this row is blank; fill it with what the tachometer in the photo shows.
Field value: 2650 rpm
